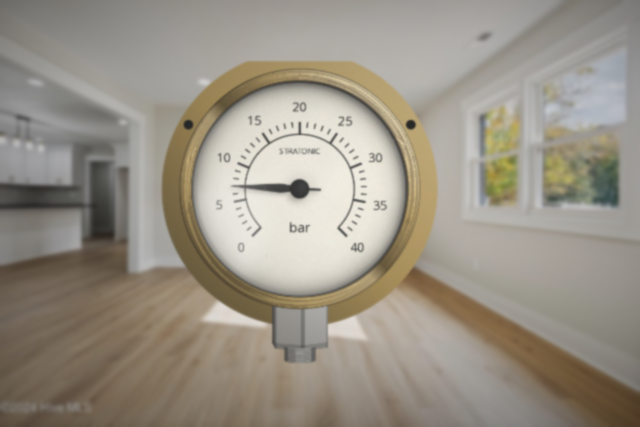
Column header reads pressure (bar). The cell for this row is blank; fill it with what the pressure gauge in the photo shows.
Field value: 7 bar
